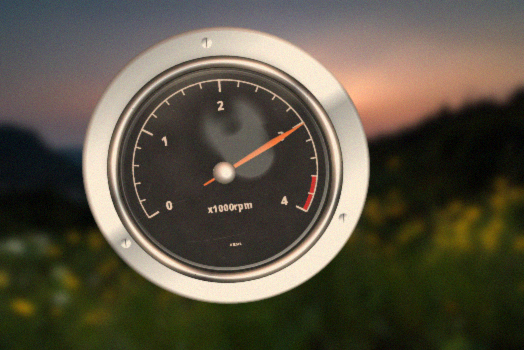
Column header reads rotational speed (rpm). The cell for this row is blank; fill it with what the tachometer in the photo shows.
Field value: 3000 rpm
